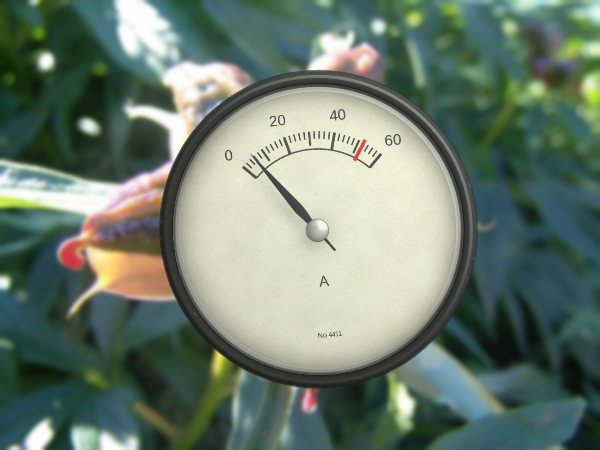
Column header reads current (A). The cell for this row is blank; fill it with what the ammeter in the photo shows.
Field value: 6 A
